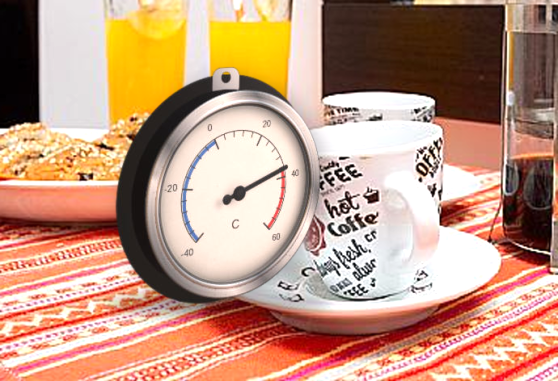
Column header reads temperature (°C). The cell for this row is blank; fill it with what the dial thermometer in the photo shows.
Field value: 36 °C
